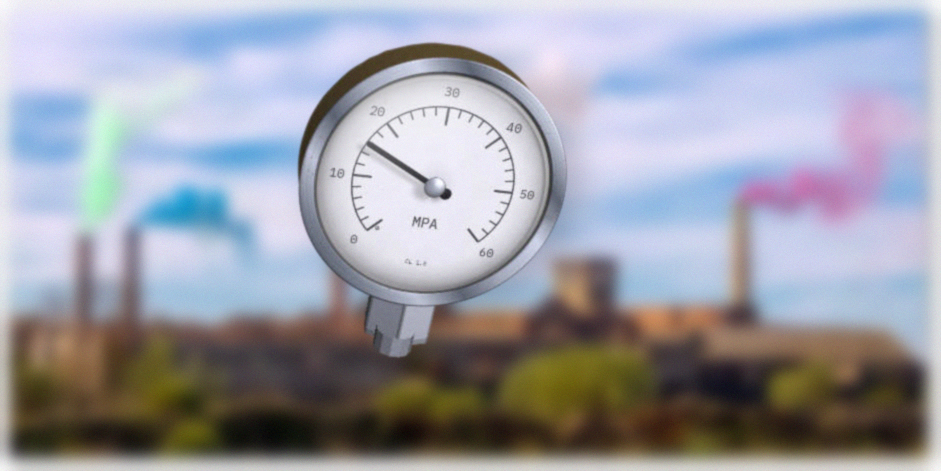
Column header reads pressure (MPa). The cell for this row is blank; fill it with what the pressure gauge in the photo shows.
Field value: 16 MPa
